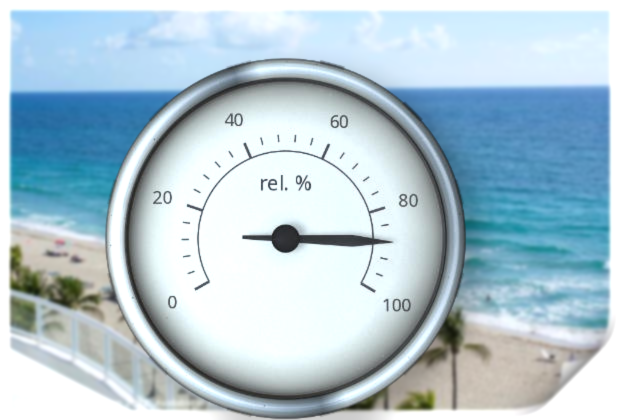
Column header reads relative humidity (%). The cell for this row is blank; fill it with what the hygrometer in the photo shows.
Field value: 88 %
